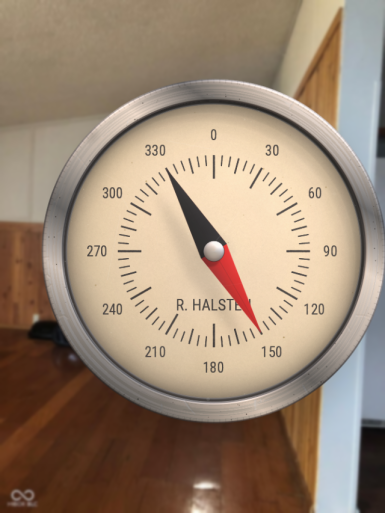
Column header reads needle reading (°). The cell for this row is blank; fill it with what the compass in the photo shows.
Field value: 150 °
